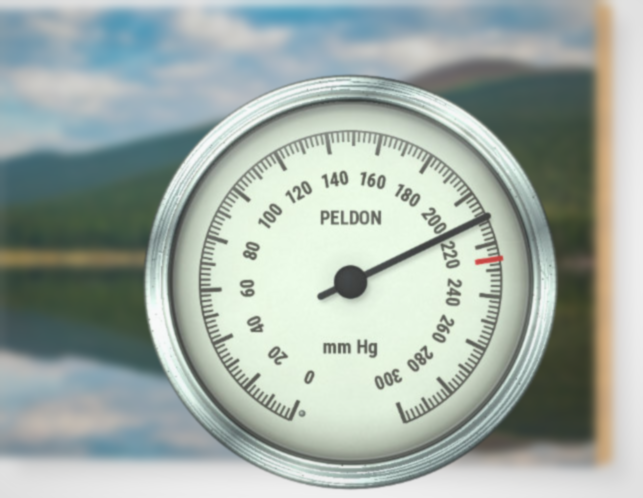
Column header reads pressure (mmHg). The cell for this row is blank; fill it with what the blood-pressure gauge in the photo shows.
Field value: 210 mmHg
